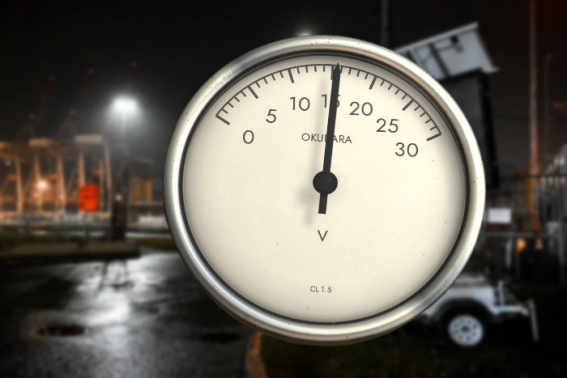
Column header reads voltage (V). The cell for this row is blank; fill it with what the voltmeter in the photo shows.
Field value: 15.5 V
